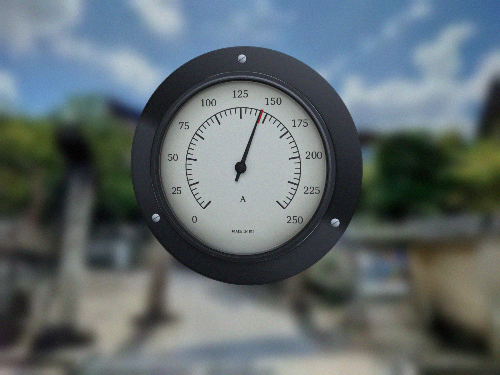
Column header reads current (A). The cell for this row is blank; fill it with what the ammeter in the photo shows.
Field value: 145 A
